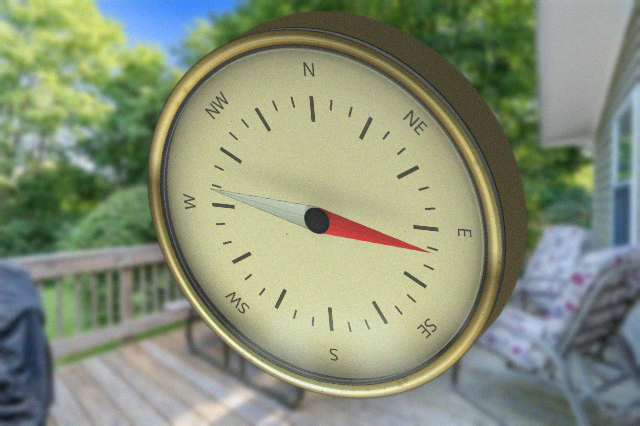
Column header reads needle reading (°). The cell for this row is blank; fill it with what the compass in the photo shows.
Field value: 100 °
